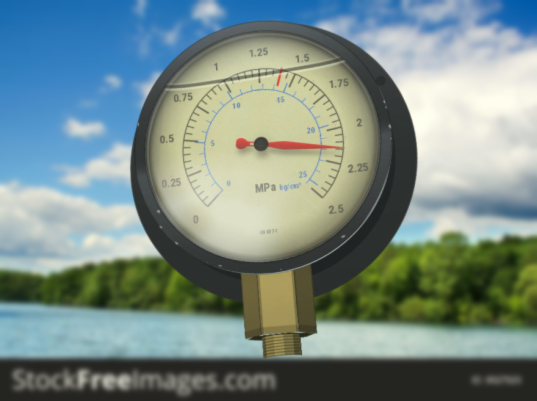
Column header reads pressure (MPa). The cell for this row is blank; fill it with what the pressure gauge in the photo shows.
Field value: 2.15 MPa
